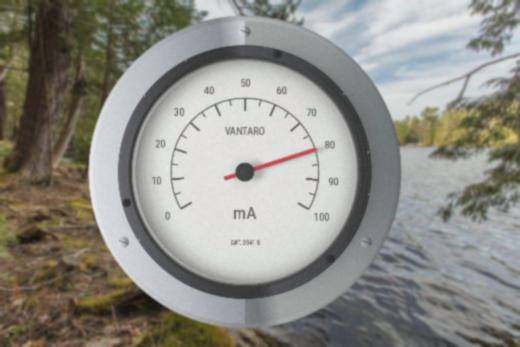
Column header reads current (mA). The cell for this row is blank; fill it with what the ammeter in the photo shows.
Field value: 80 mA
